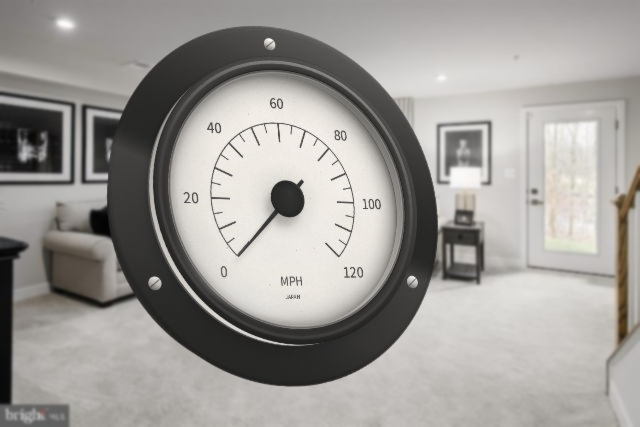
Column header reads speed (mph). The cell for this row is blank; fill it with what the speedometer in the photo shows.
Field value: 0 mph
